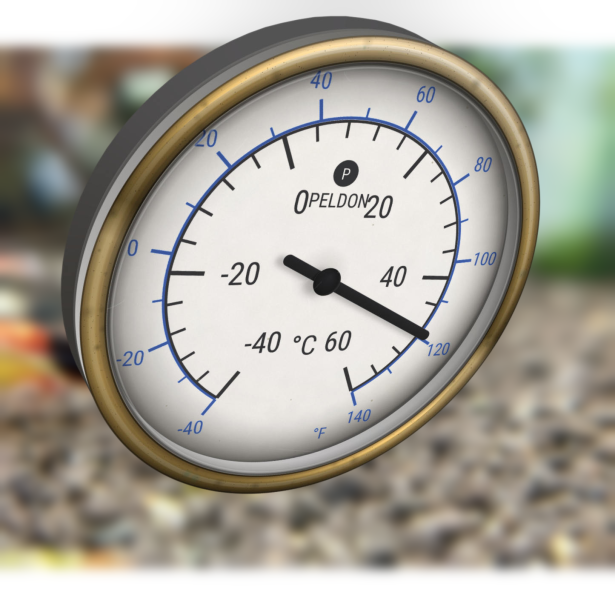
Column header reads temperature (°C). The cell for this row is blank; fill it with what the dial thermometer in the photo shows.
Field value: 48 °C
